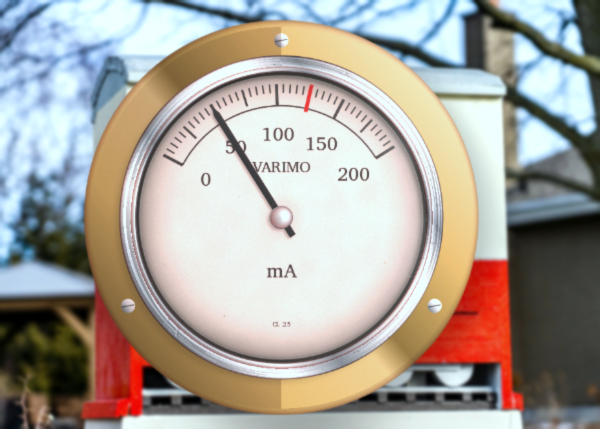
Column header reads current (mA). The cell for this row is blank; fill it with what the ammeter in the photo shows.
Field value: 50 mA
